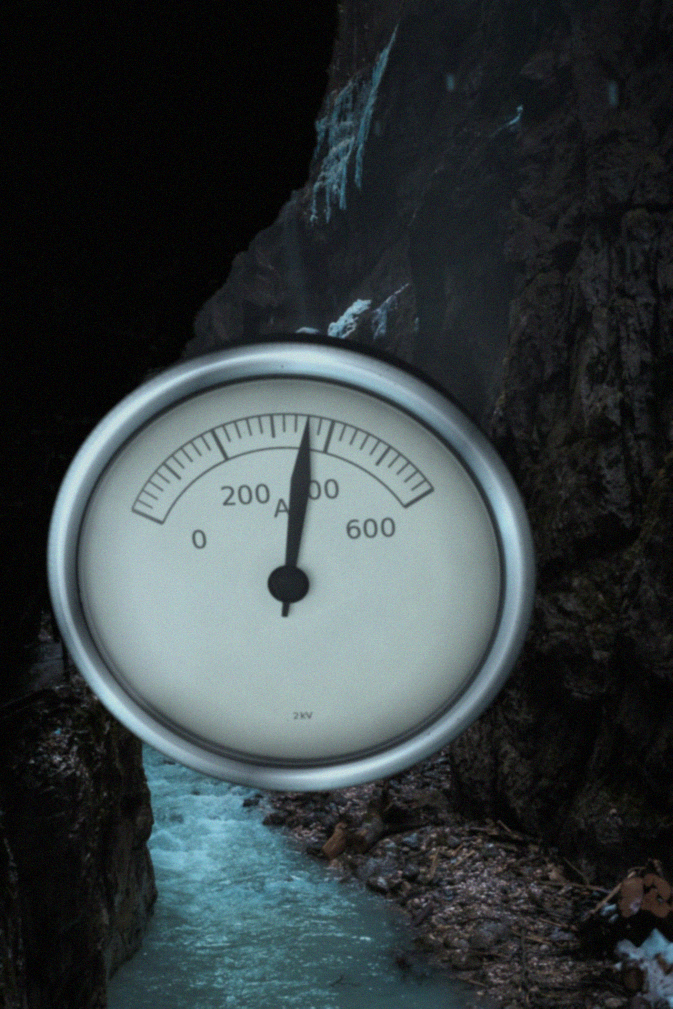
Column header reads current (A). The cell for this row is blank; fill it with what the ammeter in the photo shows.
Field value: 360 A
